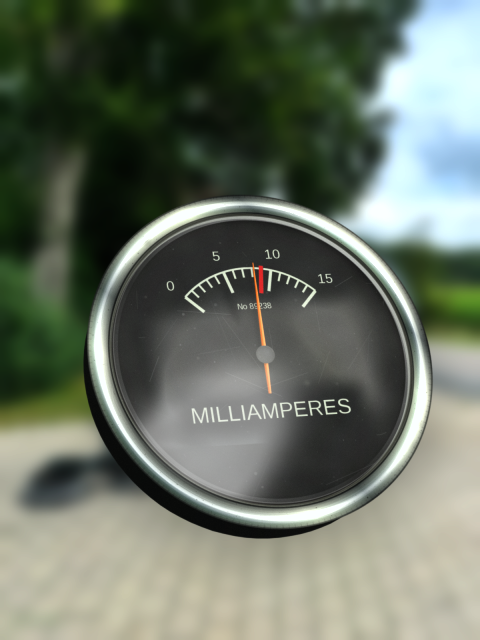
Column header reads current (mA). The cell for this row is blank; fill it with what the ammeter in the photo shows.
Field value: 8 mA
